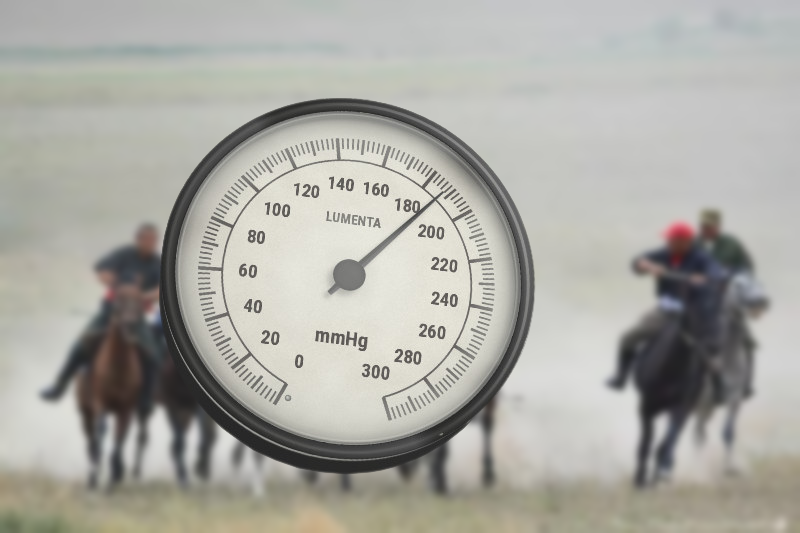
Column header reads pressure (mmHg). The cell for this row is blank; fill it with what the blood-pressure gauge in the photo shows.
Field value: 188 mmHg
